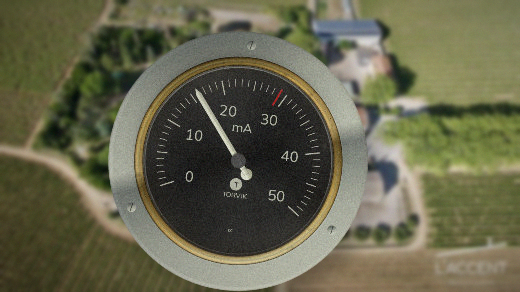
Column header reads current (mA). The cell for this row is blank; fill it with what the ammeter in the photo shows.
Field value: 16 mA
